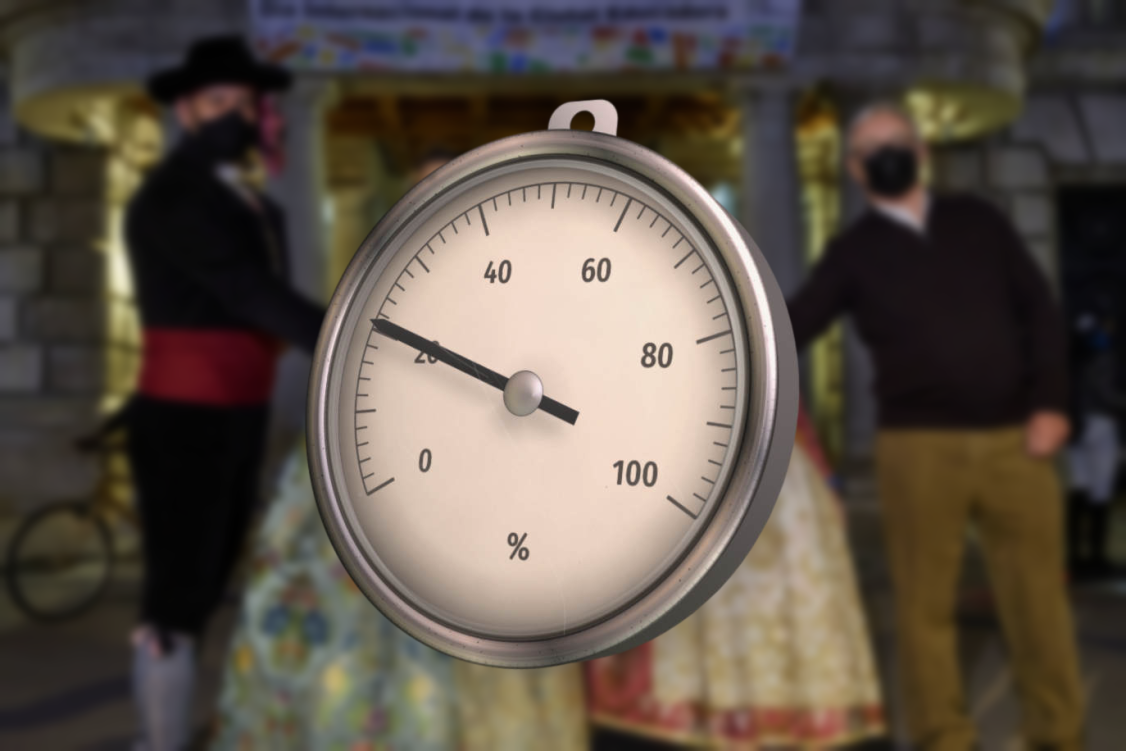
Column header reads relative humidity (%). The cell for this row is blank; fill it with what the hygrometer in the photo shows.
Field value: 21 %
